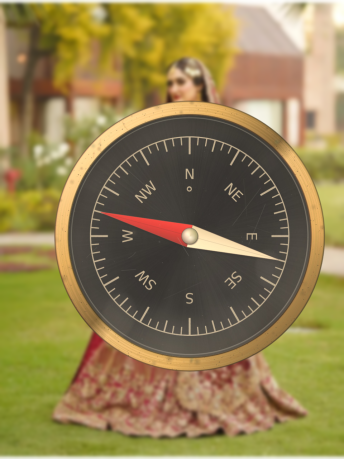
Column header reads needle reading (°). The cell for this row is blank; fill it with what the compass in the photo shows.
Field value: 285 °
